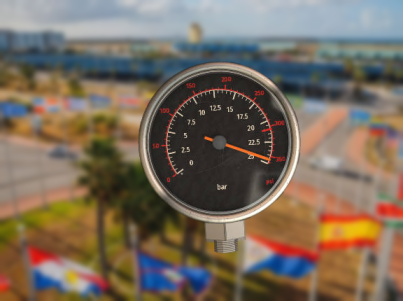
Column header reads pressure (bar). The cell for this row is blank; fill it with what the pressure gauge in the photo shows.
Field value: 24.5 bar
